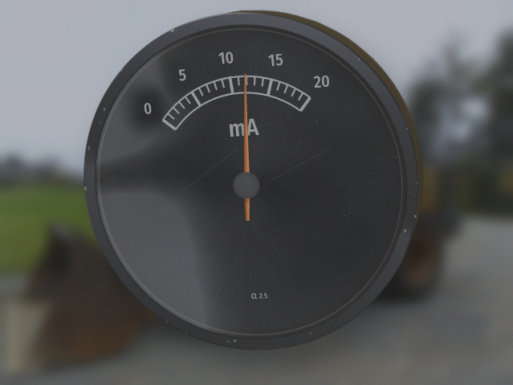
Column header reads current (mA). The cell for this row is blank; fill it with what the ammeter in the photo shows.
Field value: 12 mA
